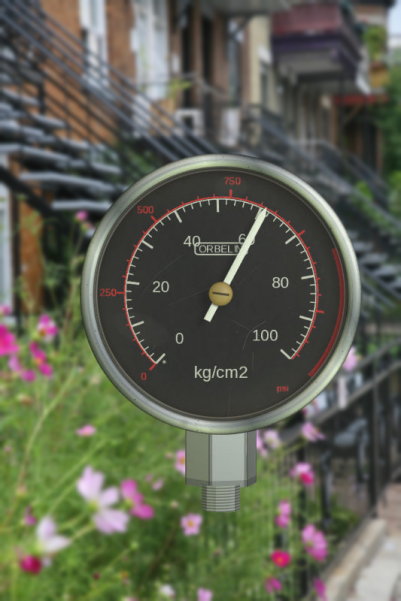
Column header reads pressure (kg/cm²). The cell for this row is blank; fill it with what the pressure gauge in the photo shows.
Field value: 61 kg/cm²
